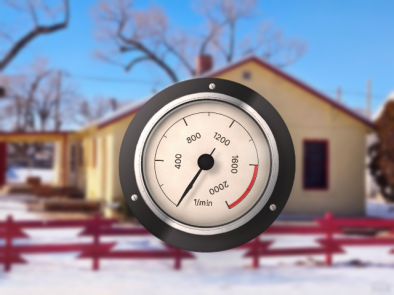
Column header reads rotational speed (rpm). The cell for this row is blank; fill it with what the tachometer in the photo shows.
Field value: 0 rpm
